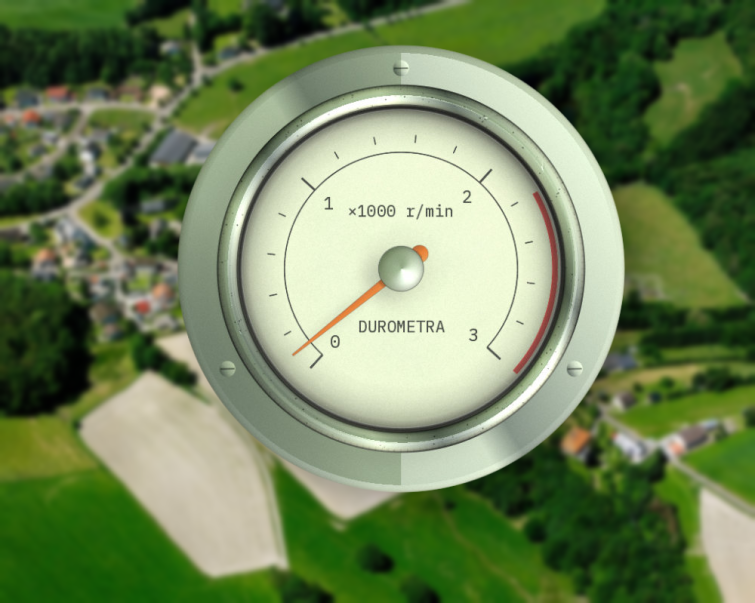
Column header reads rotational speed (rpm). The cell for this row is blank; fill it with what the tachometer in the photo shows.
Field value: 100 rpm
